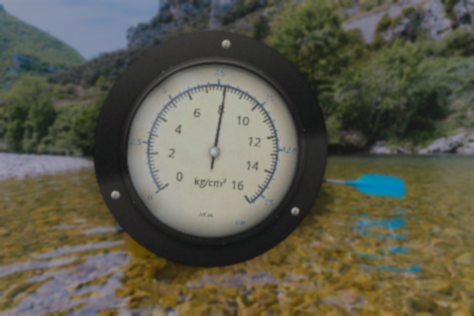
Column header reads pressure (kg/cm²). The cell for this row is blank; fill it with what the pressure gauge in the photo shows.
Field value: 8 kg/cm²
